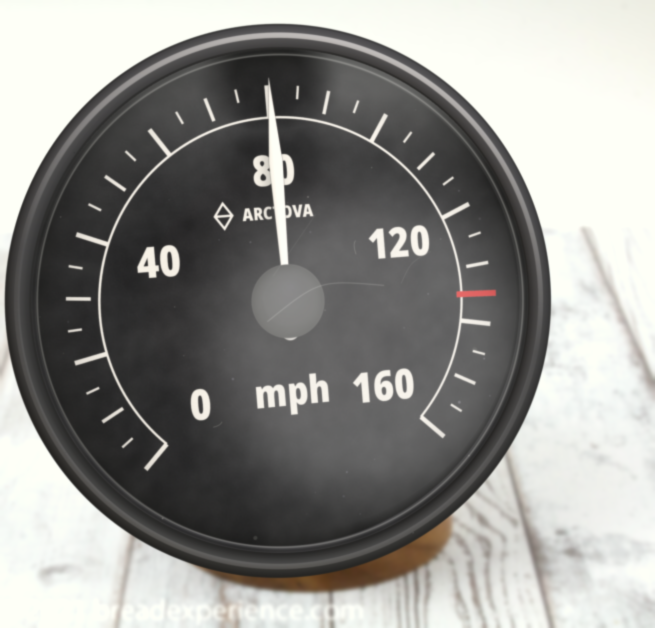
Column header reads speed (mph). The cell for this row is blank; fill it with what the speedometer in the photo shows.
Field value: 80 mph
